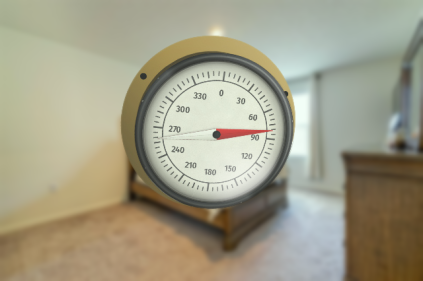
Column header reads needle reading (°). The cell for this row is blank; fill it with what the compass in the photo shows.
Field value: 80 °
